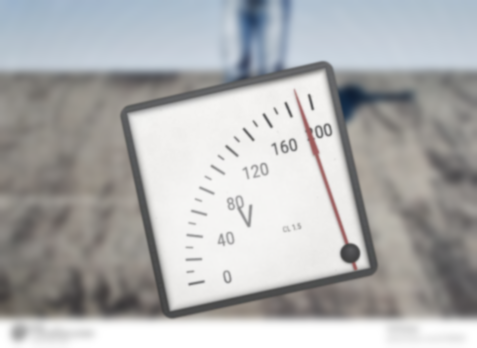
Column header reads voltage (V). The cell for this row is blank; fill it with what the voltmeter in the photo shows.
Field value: 190 V
